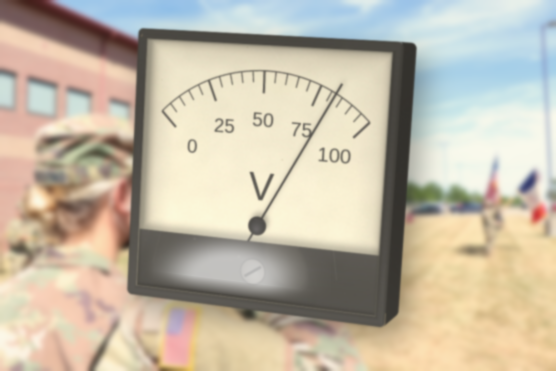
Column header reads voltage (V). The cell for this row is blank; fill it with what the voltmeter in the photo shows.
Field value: 82.5 V
